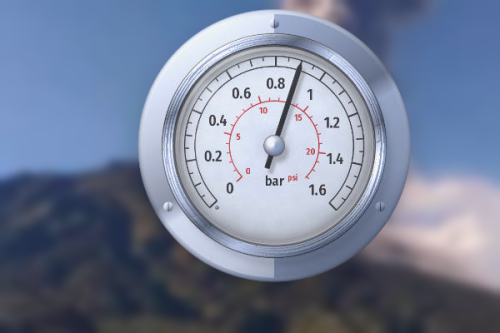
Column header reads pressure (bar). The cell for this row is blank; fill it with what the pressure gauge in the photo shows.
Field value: 0.9 bar
